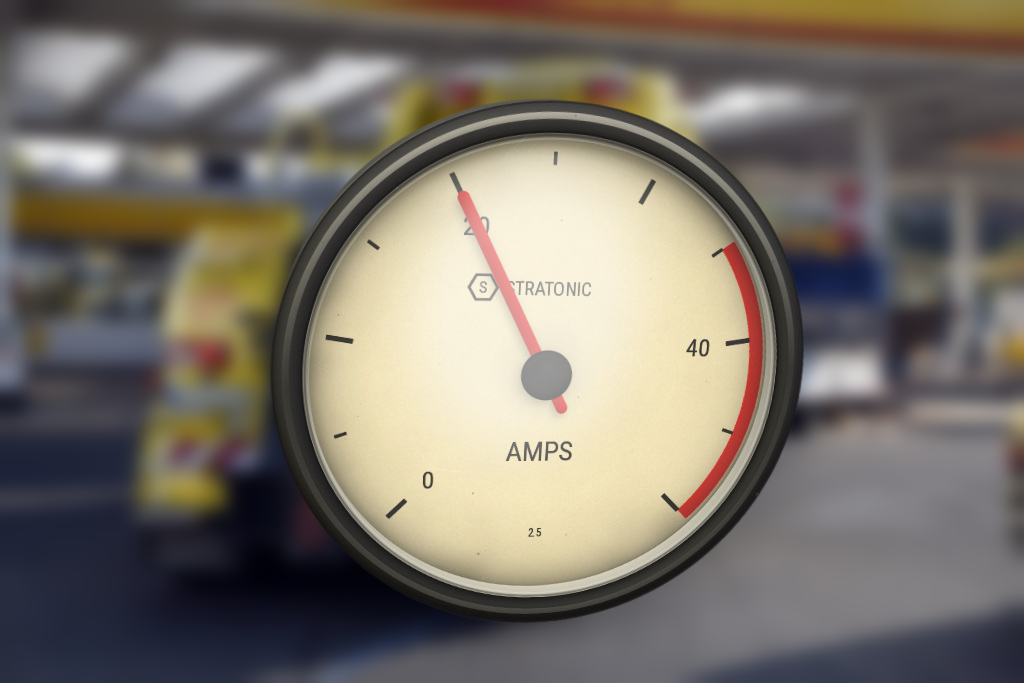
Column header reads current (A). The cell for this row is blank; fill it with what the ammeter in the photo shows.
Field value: 20 A
